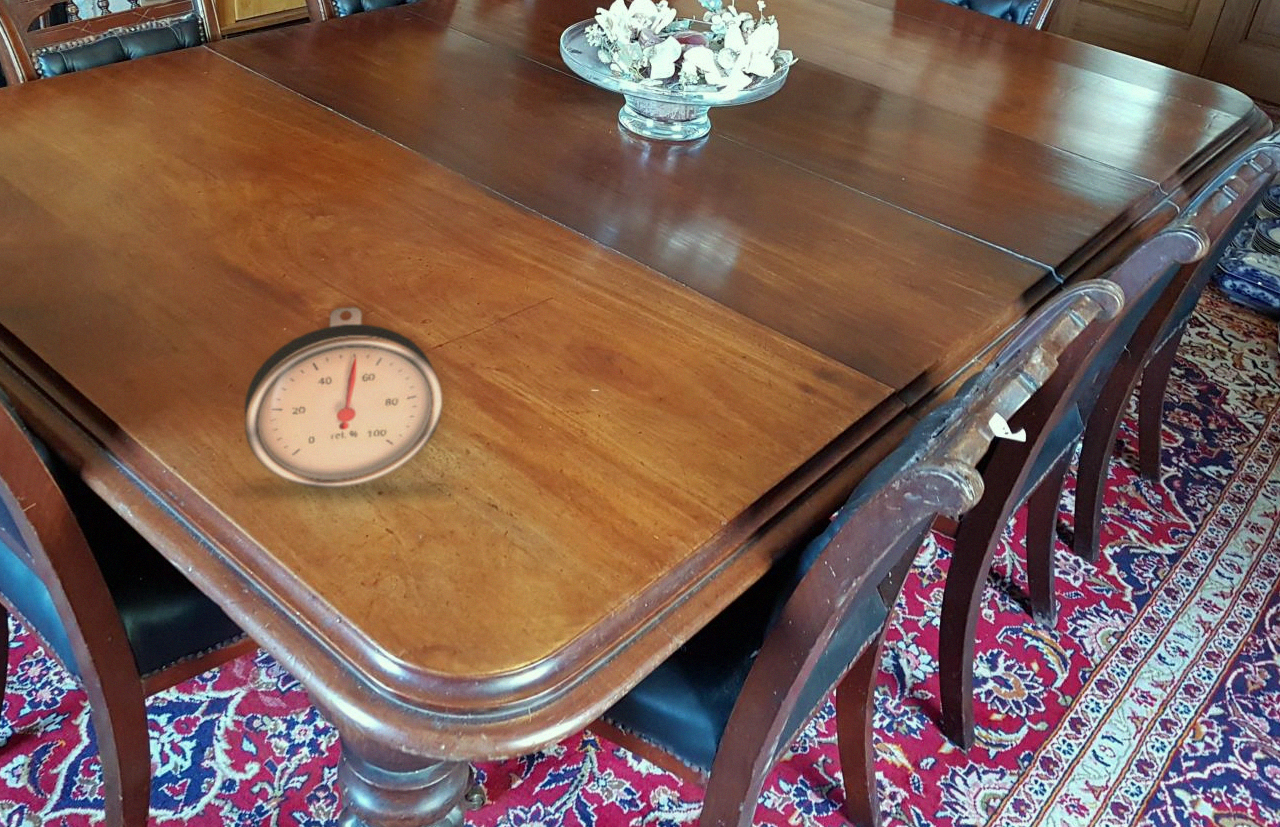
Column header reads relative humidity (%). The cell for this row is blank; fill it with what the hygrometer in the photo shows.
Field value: 52 %
